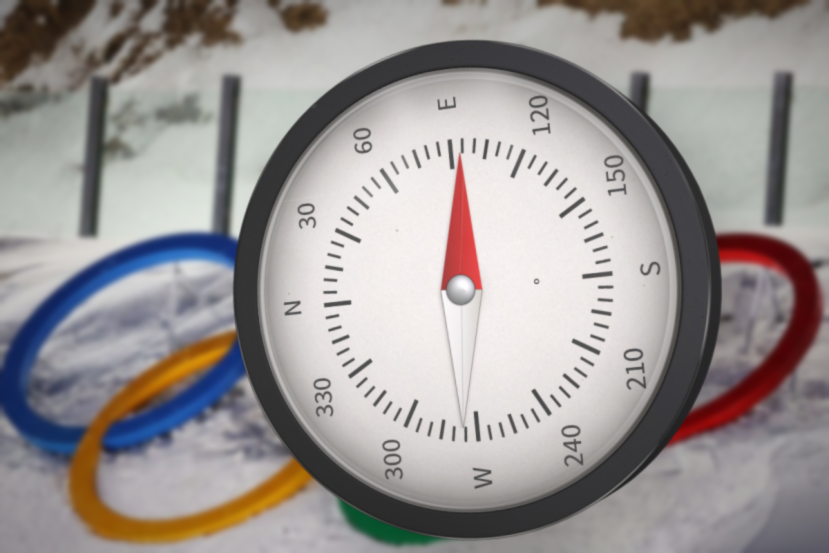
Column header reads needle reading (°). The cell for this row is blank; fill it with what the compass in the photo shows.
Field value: 95 °
